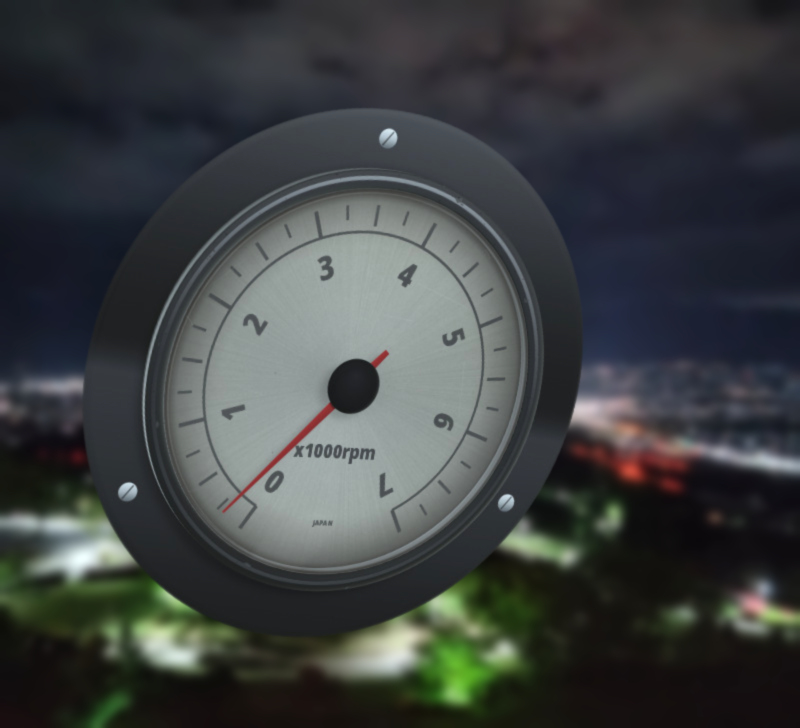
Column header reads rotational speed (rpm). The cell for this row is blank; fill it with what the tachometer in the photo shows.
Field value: 250 rpm
